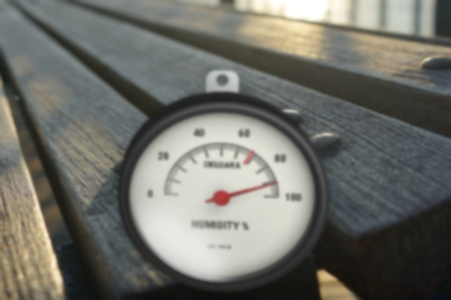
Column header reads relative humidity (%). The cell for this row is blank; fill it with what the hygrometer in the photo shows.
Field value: 90 %
